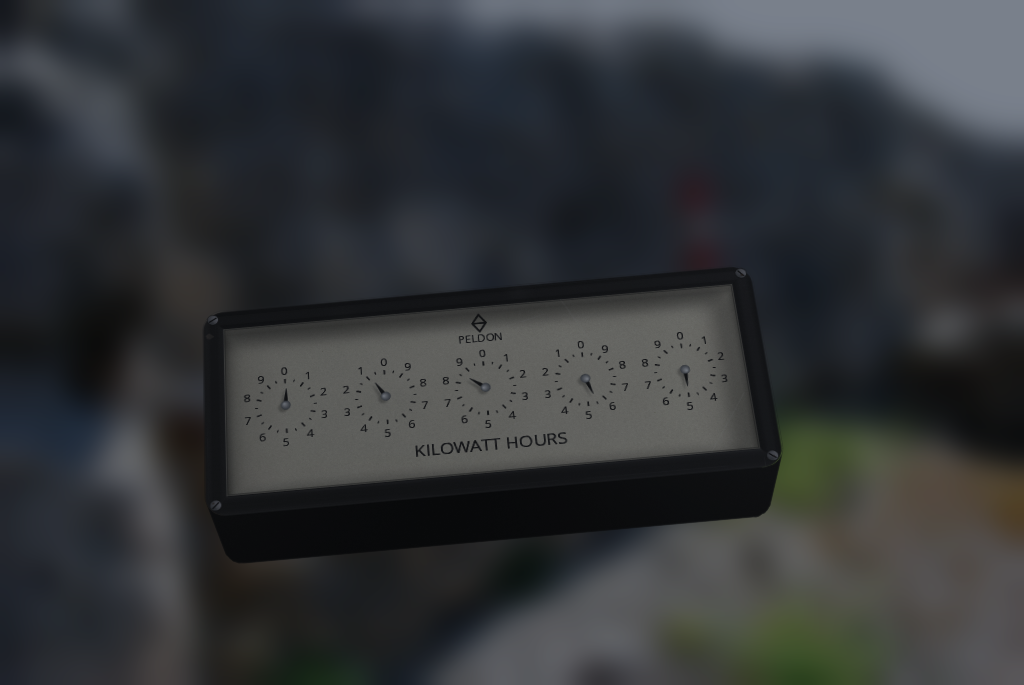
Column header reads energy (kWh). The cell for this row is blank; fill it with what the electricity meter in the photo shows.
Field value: 855 kWh
